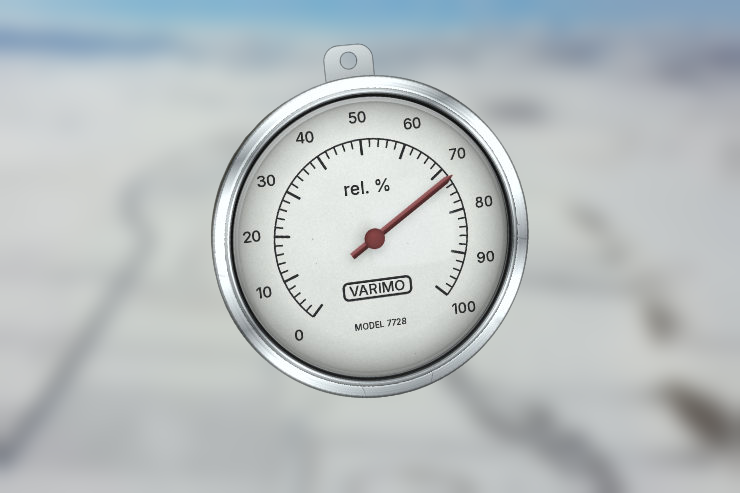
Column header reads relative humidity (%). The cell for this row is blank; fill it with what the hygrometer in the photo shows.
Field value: 72 %
